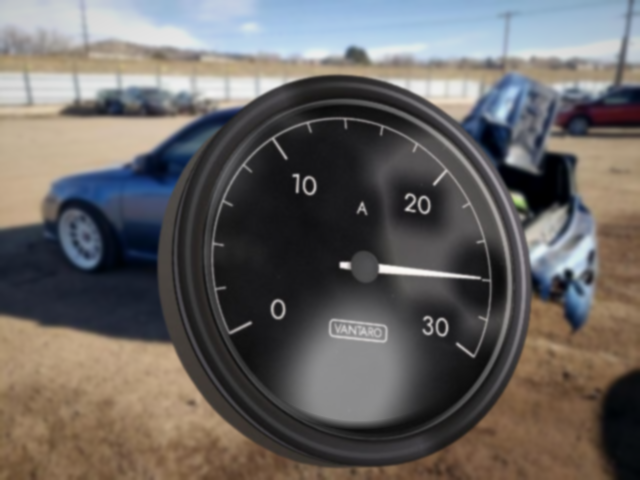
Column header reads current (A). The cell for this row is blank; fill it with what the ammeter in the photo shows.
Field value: 26 A
